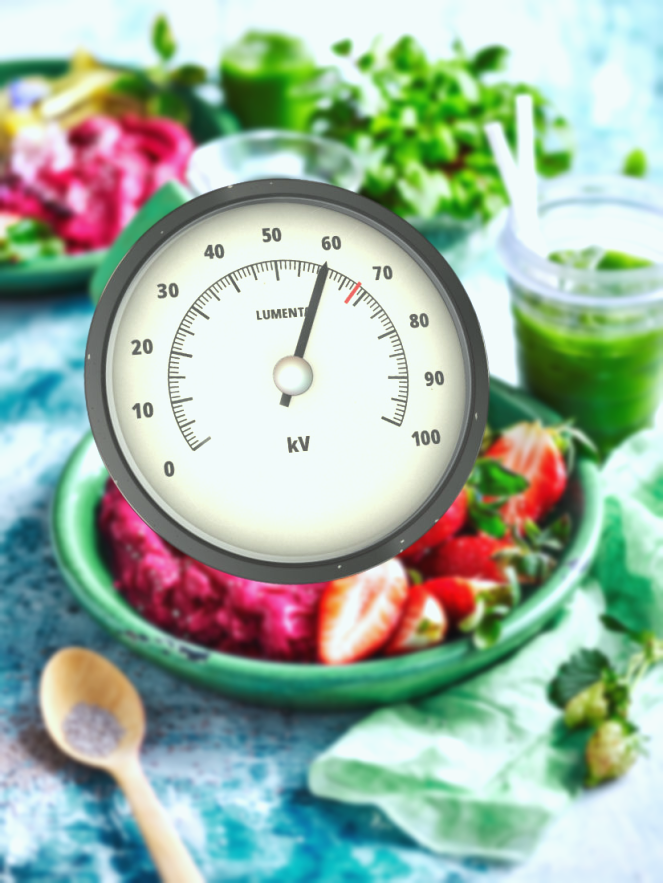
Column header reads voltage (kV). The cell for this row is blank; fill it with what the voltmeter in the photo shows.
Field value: 60 kV
